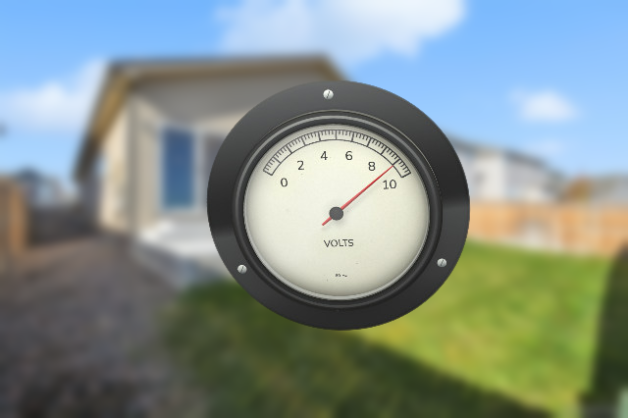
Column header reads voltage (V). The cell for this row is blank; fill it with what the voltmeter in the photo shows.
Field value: 9 V
